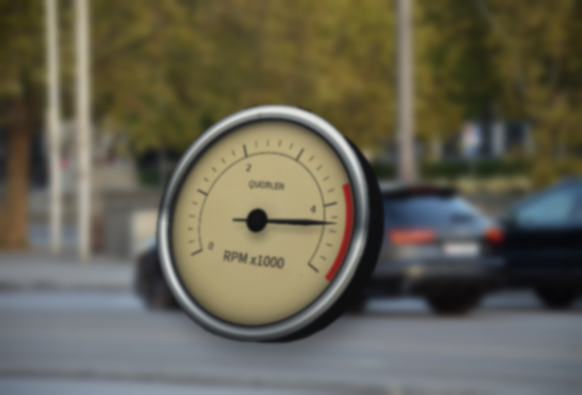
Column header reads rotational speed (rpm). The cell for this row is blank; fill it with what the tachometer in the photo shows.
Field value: 4300 rpm
